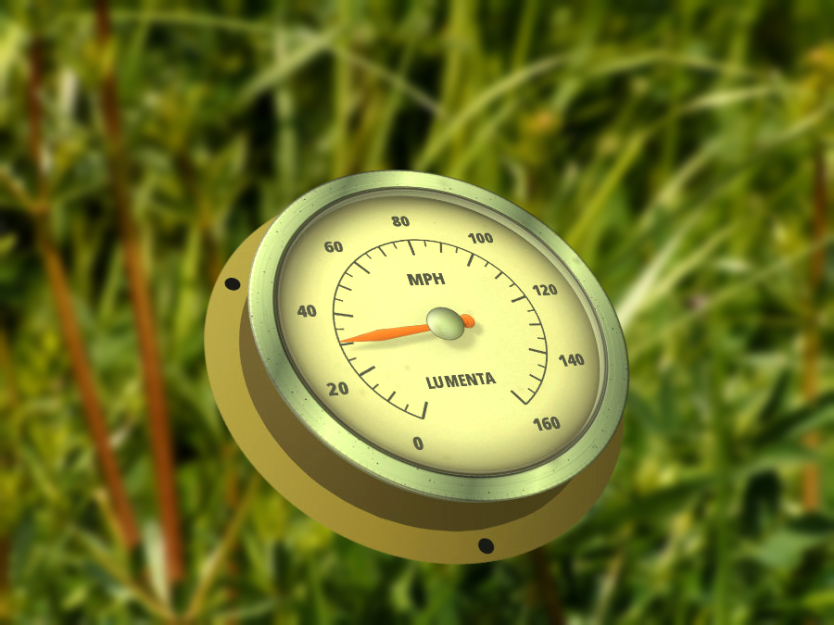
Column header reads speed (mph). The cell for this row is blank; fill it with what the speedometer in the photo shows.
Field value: 30 mph
